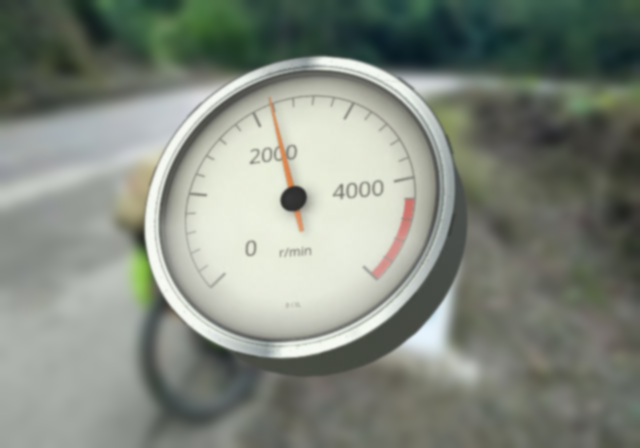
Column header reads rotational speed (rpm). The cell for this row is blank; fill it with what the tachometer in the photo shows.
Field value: 2200 rpm
